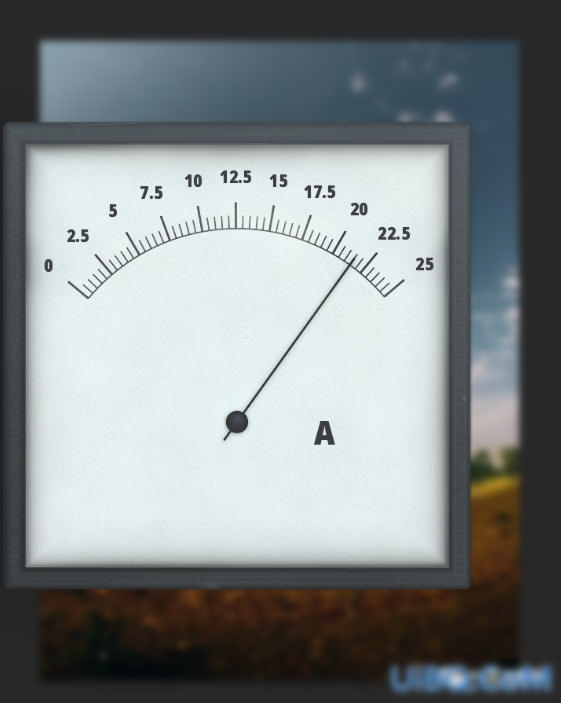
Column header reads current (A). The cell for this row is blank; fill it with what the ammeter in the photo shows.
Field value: 21.5 A
